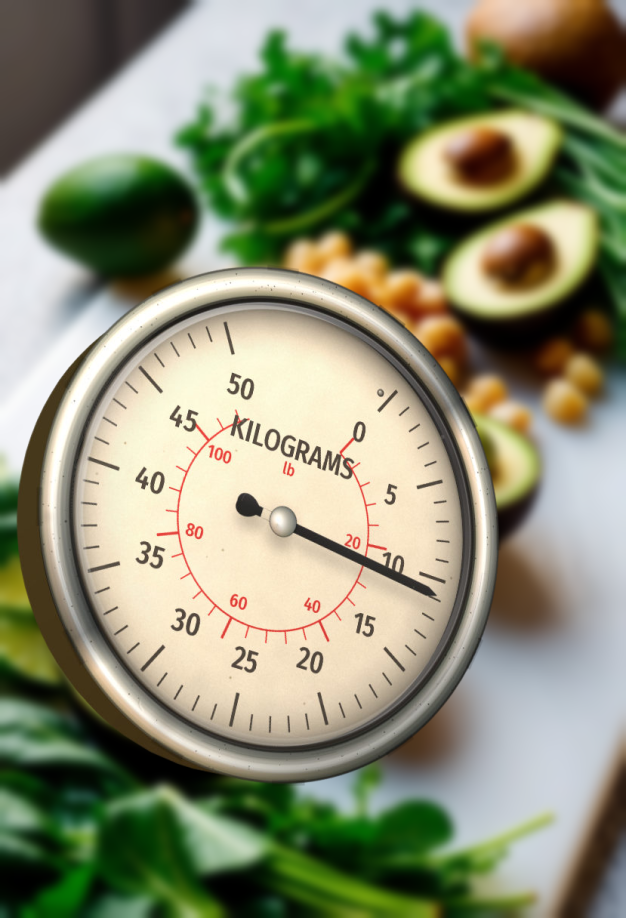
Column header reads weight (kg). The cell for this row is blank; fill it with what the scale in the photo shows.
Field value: 11 kg
